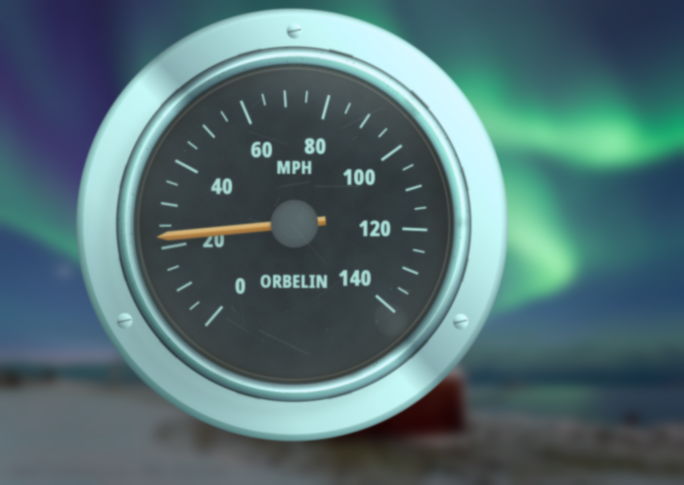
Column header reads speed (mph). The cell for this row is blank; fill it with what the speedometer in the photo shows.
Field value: 22.5 mph
